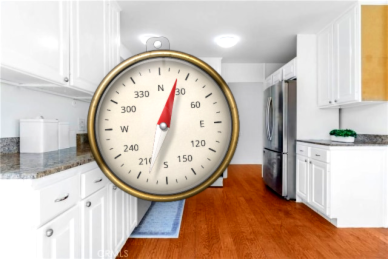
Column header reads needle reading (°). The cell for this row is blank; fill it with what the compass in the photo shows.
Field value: 20 °
